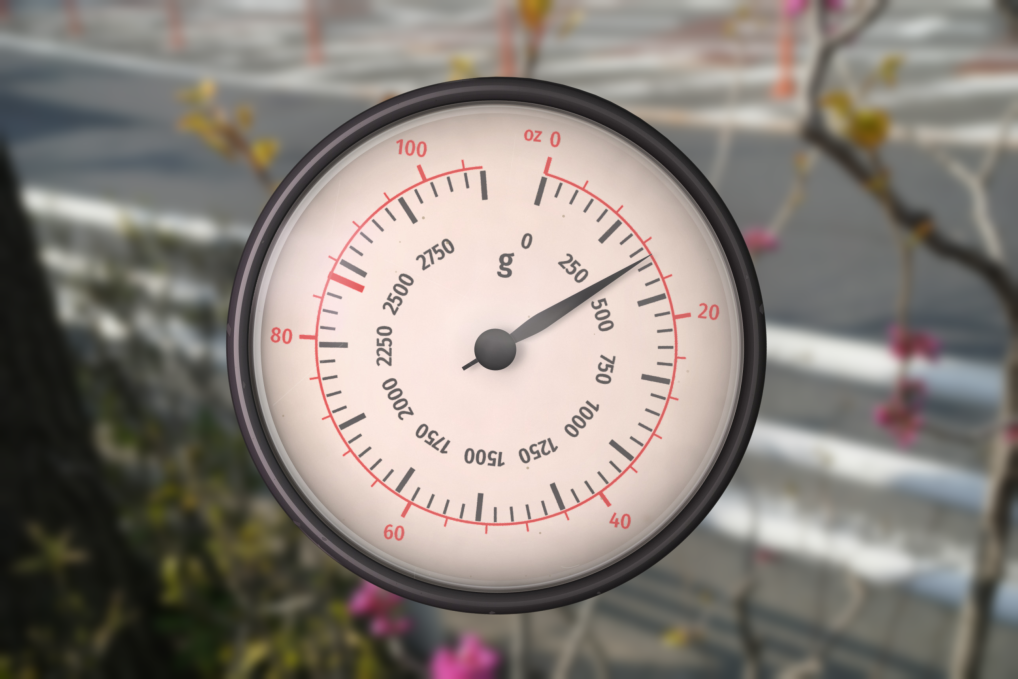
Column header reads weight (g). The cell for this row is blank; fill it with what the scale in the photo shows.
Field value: 375 g
